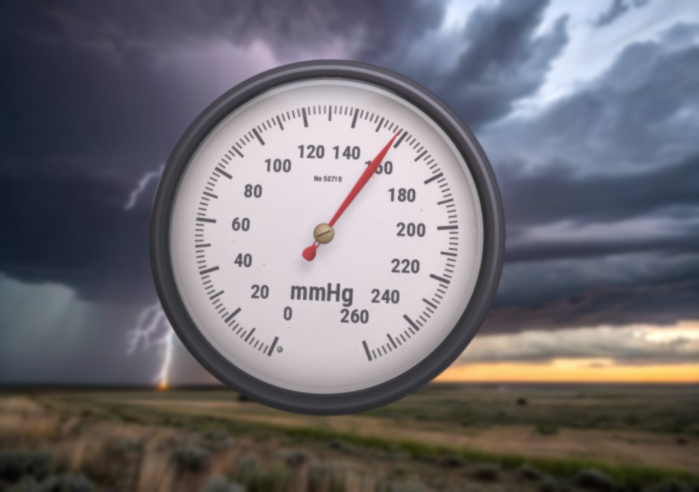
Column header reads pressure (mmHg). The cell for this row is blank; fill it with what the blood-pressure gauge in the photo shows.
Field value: 158 mmHg
